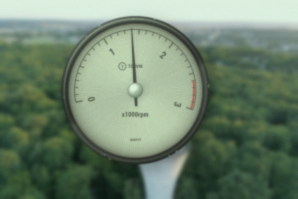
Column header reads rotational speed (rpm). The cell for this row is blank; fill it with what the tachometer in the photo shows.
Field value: 1400 rpm
